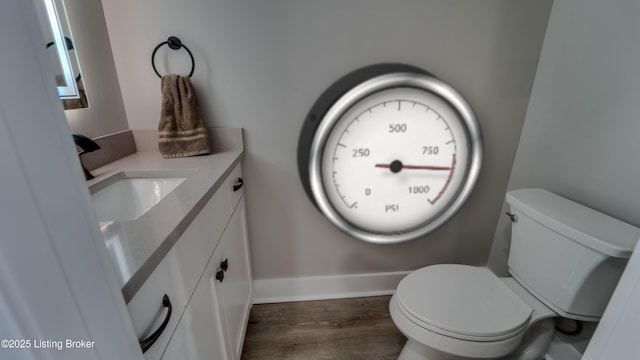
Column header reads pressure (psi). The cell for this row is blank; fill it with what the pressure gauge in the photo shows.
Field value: 850 psi
